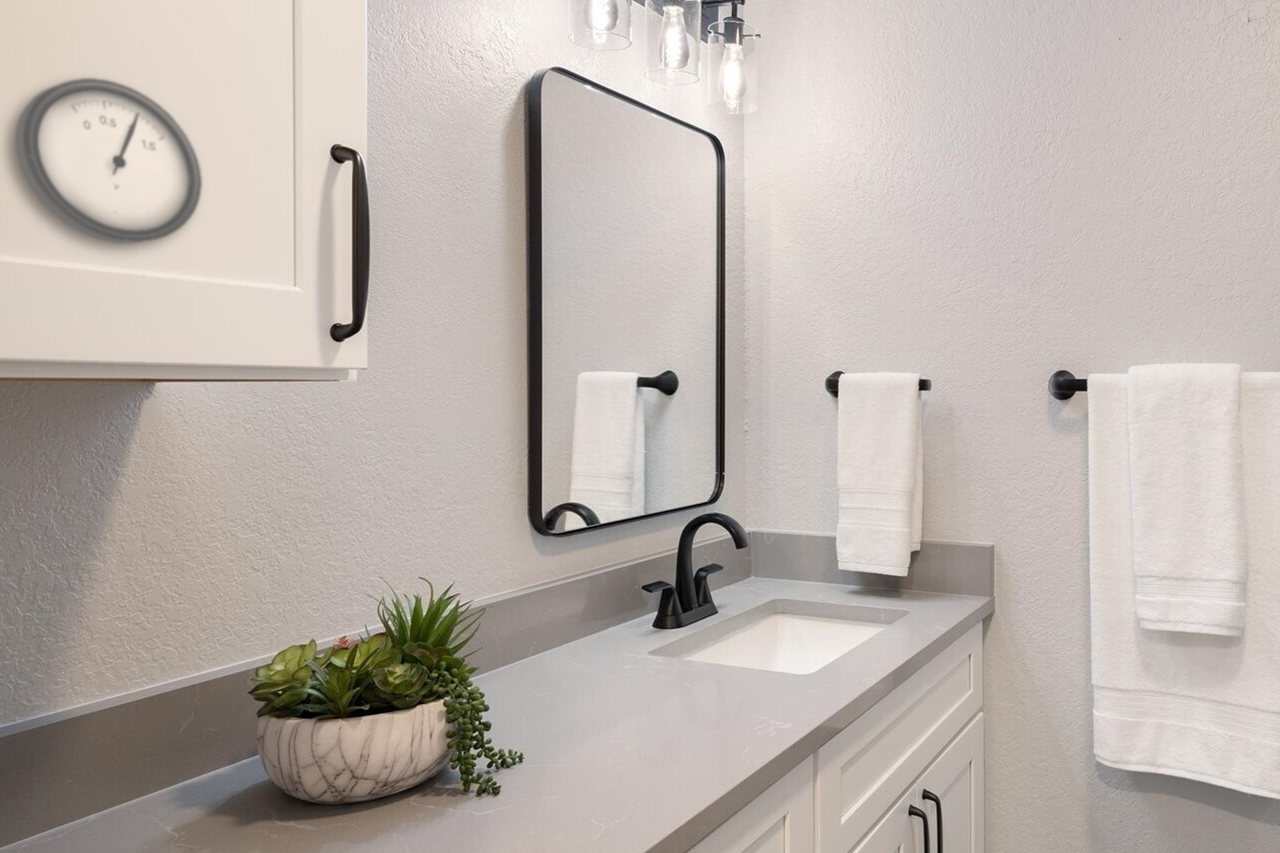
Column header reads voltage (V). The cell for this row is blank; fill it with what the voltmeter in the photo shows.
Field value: 1 V
